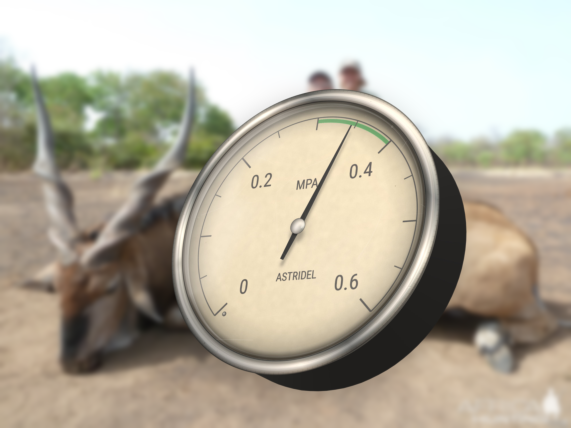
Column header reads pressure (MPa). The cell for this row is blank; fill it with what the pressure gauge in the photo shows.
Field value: 0.35 MPa
